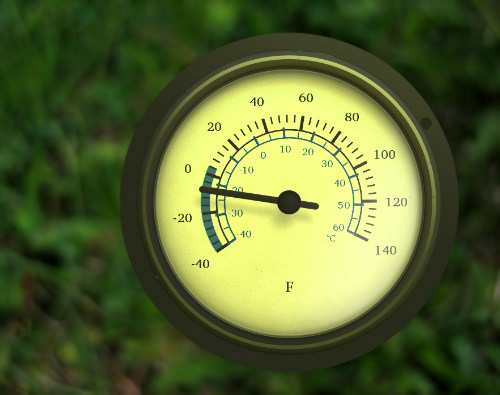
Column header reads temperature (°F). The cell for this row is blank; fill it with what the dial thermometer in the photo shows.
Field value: -8 °F
